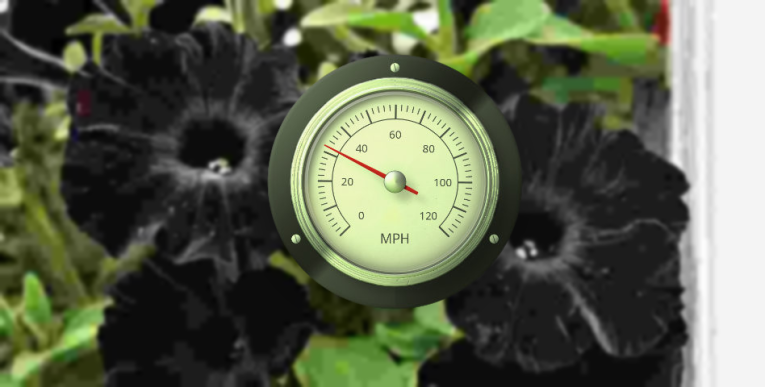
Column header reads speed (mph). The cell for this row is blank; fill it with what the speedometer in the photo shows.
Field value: 32 mph
